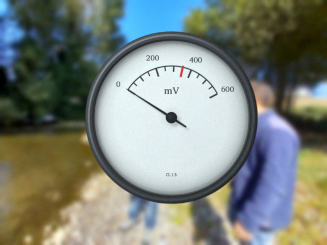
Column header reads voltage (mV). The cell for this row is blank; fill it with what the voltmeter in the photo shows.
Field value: 0 mV
